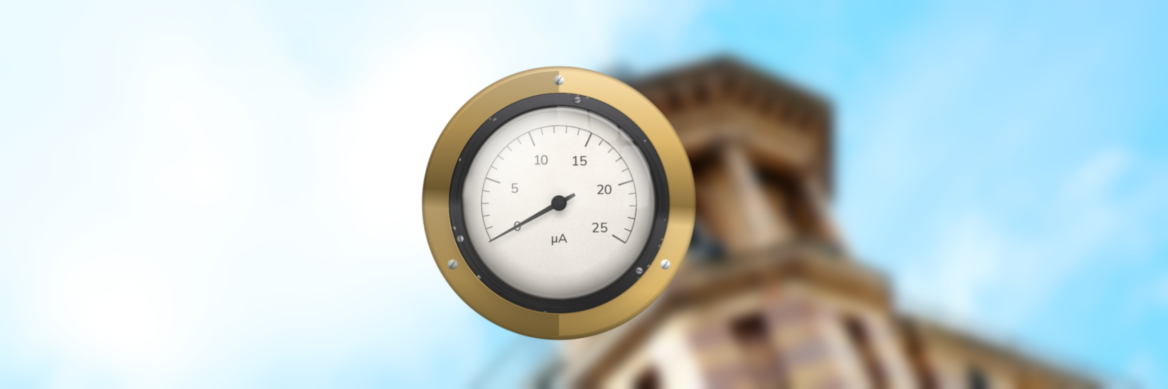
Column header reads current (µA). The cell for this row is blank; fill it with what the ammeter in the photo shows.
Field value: 0 µA
